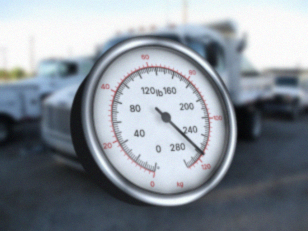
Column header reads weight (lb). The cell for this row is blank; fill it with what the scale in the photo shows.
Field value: 260 lb
